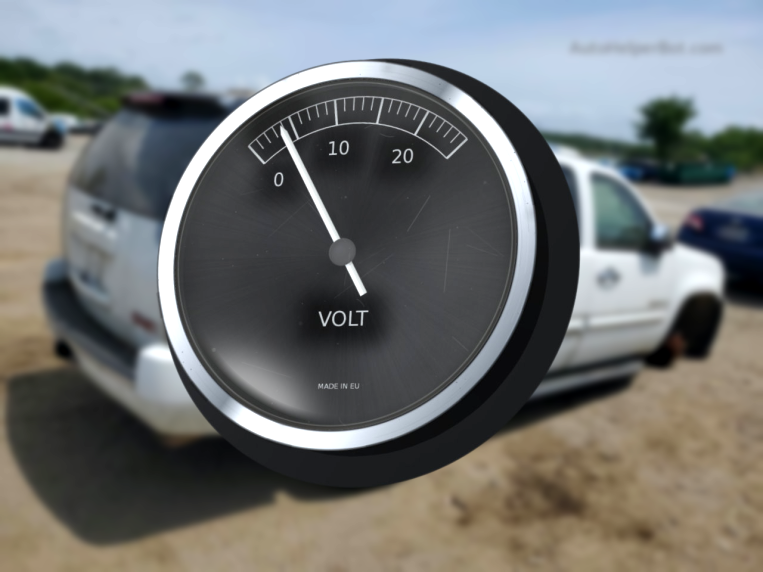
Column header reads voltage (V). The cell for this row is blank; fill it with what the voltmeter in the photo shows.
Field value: 4 V
